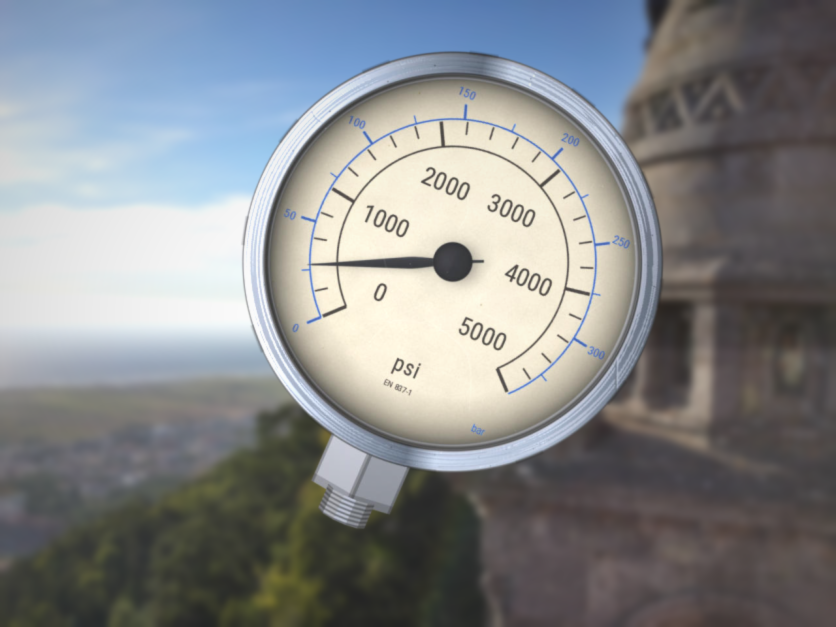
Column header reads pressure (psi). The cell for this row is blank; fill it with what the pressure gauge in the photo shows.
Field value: 400 psi
